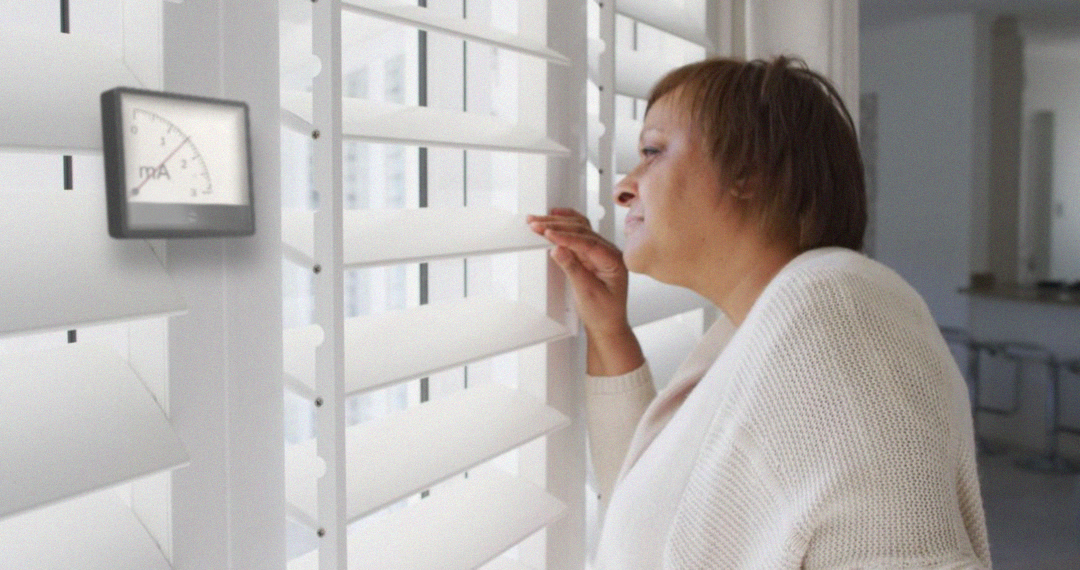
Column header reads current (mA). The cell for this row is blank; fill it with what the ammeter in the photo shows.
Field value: 1.5 mA
